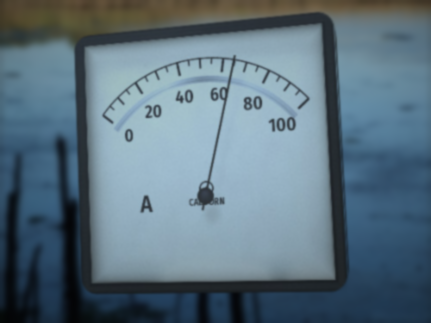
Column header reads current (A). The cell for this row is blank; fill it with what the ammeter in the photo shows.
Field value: 65 A
